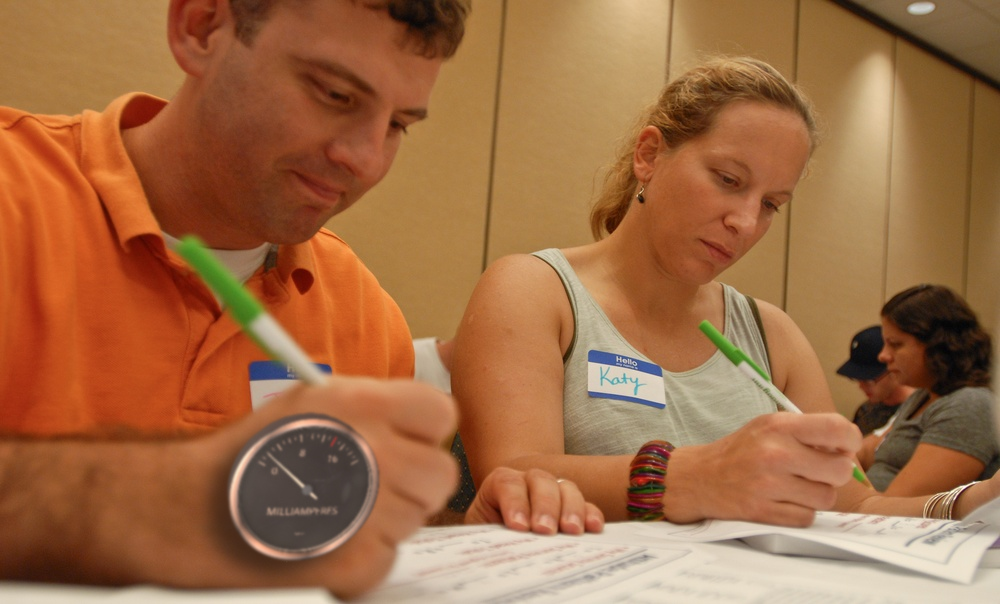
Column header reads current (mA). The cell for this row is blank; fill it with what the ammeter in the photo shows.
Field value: 2 mA
